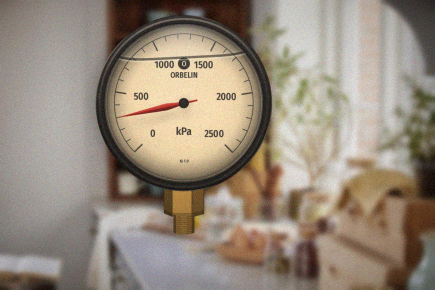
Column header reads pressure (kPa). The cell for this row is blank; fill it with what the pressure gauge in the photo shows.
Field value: 300 kPa
